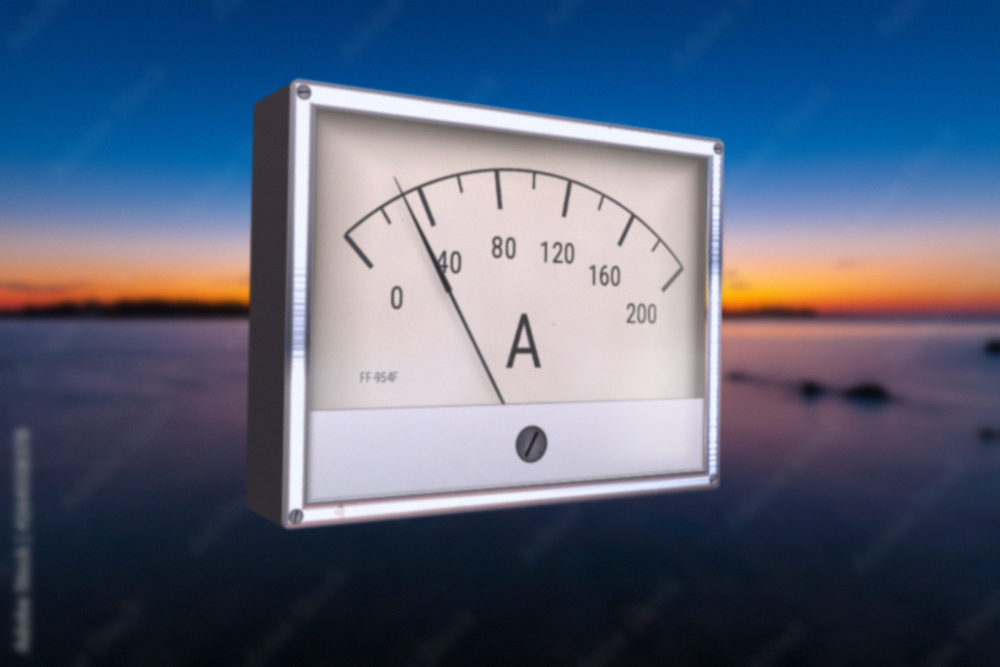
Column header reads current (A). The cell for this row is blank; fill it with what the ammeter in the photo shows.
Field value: 30 A
